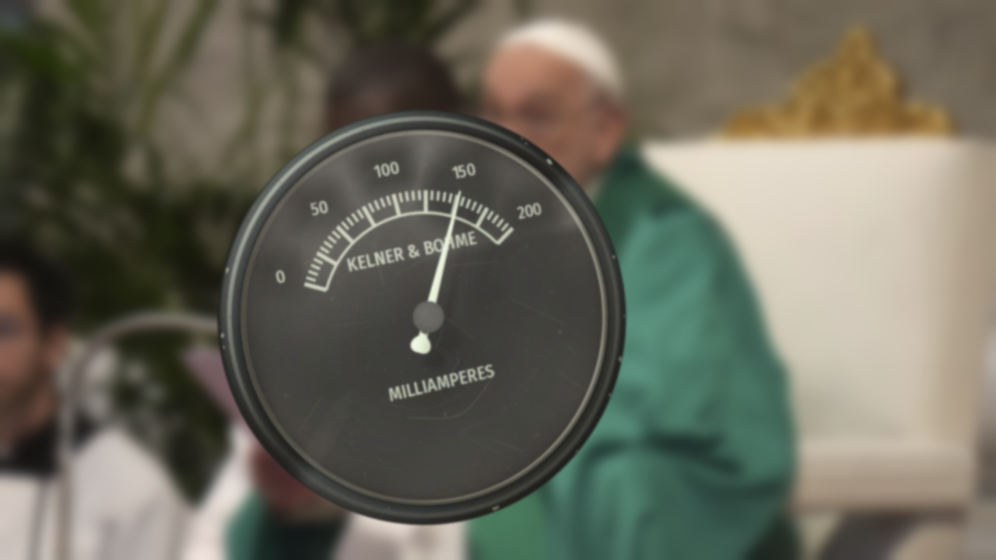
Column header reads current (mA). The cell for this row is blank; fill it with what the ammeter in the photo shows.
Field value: 150 mA
